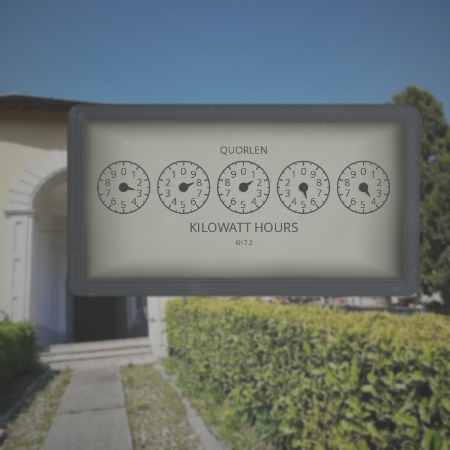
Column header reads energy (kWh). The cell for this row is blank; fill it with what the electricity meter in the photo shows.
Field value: 28154 kWh
